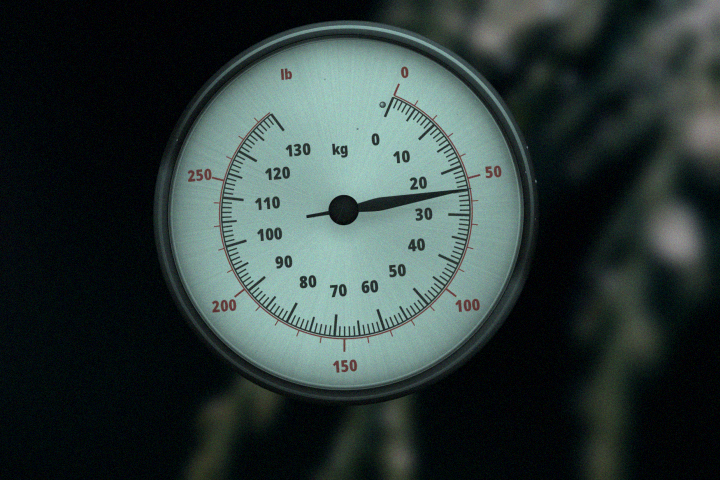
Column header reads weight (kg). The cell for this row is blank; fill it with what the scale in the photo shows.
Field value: 25 kg
